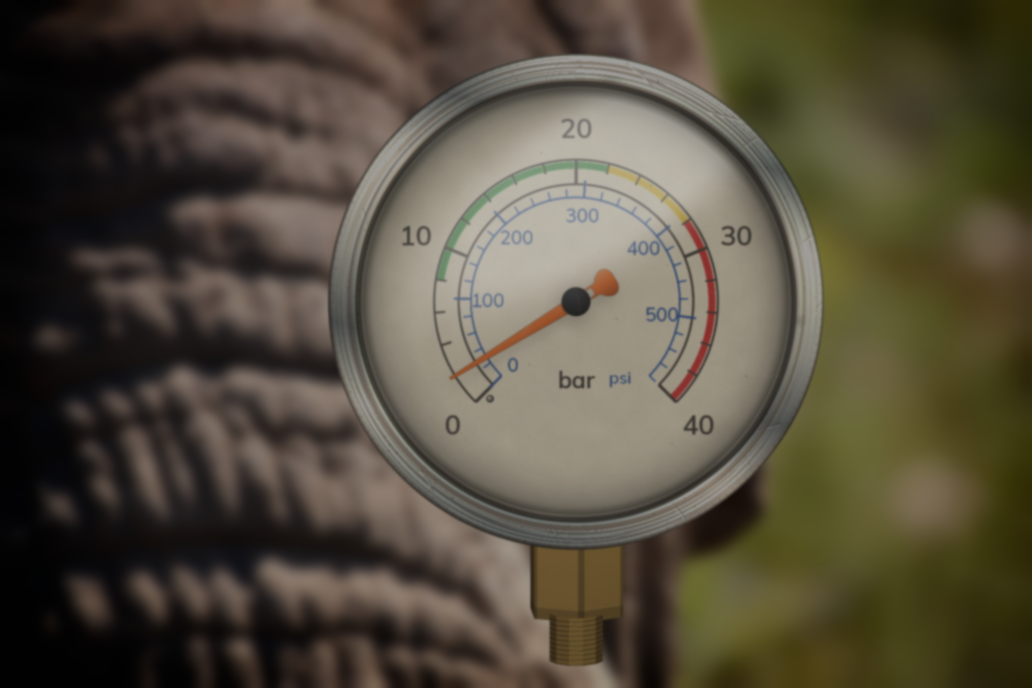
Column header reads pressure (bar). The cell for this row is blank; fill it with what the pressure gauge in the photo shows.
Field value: 2 bar
